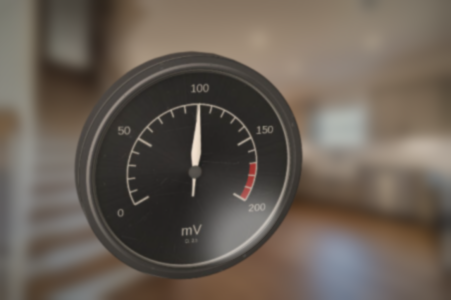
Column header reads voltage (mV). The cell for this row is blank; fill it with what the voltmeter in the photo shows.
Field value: 100 mV
